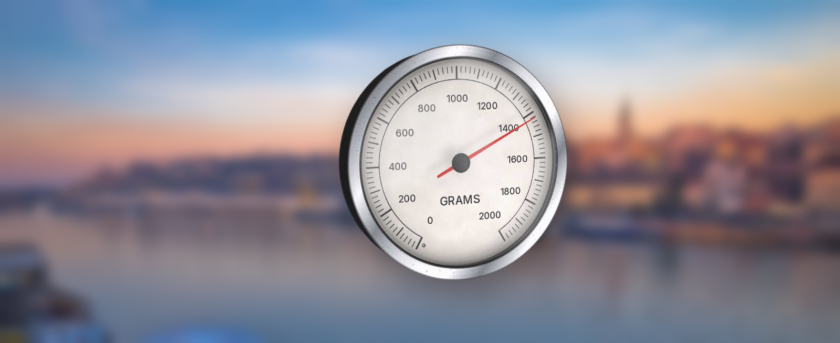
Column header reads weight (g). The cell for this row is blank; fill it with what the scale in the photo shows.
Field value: 1420 g
